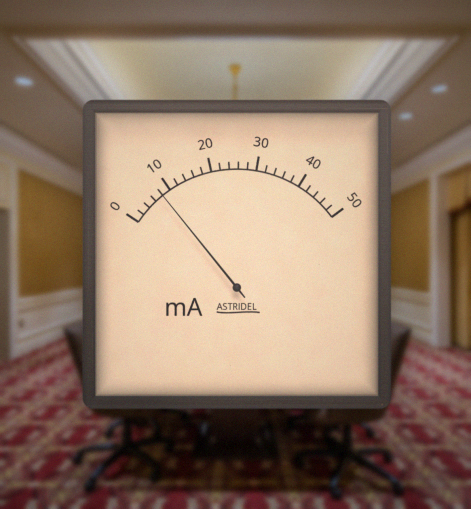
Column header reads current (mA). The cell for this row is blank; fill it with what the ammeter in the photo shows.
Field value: 8 mA
